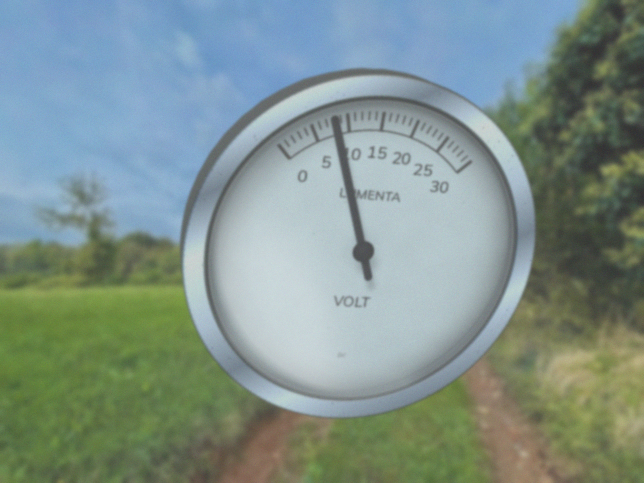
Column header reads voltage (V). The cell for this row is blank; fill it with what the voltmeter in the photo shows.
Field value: 8 V
